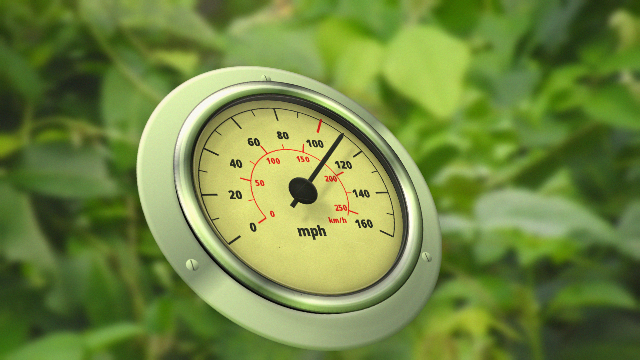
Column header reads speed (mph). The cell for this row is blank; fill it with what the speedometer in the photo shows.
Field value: 110 mph
